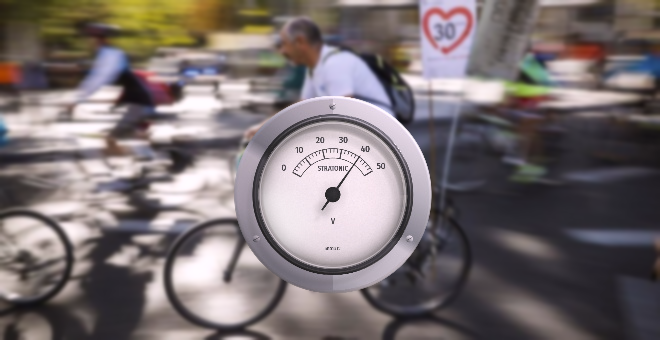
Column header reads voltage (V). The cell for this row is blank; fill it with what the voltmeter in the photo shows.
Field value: 40 V
